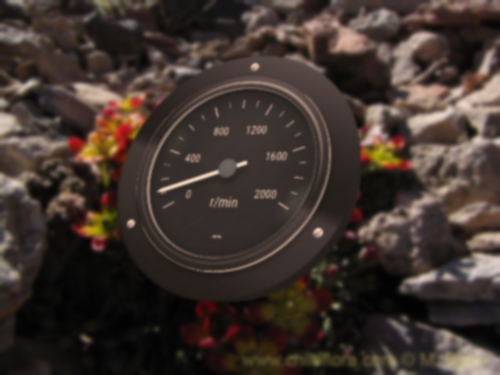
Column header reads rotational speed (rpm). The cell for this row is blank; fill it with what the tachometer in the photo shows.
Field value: 100 rpm
